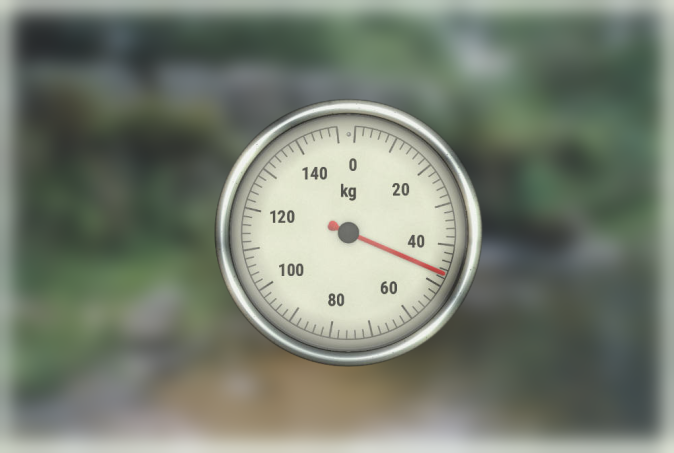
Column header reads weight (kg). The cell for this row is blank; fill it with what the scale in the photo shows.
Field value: 47 kg
